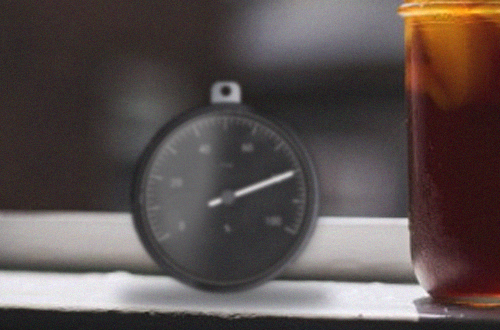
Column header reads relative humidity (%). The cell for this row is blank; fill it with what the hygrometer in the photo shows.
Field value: 80 %
